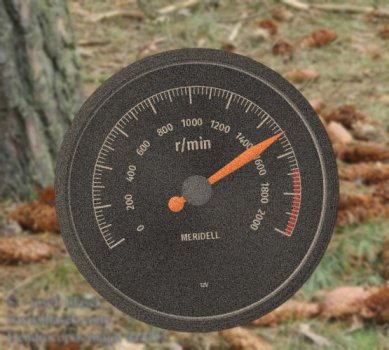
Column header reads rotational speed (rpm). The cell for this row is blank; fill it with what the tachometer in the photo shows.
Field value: 1500 rpm
